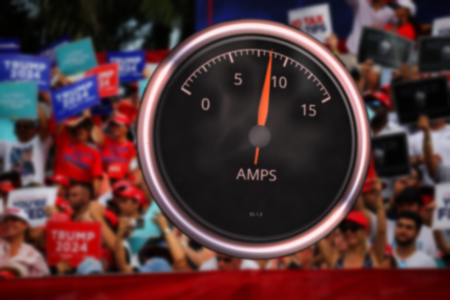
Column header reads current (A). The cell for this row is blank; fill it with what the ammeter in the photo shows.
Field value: 8.5 A
